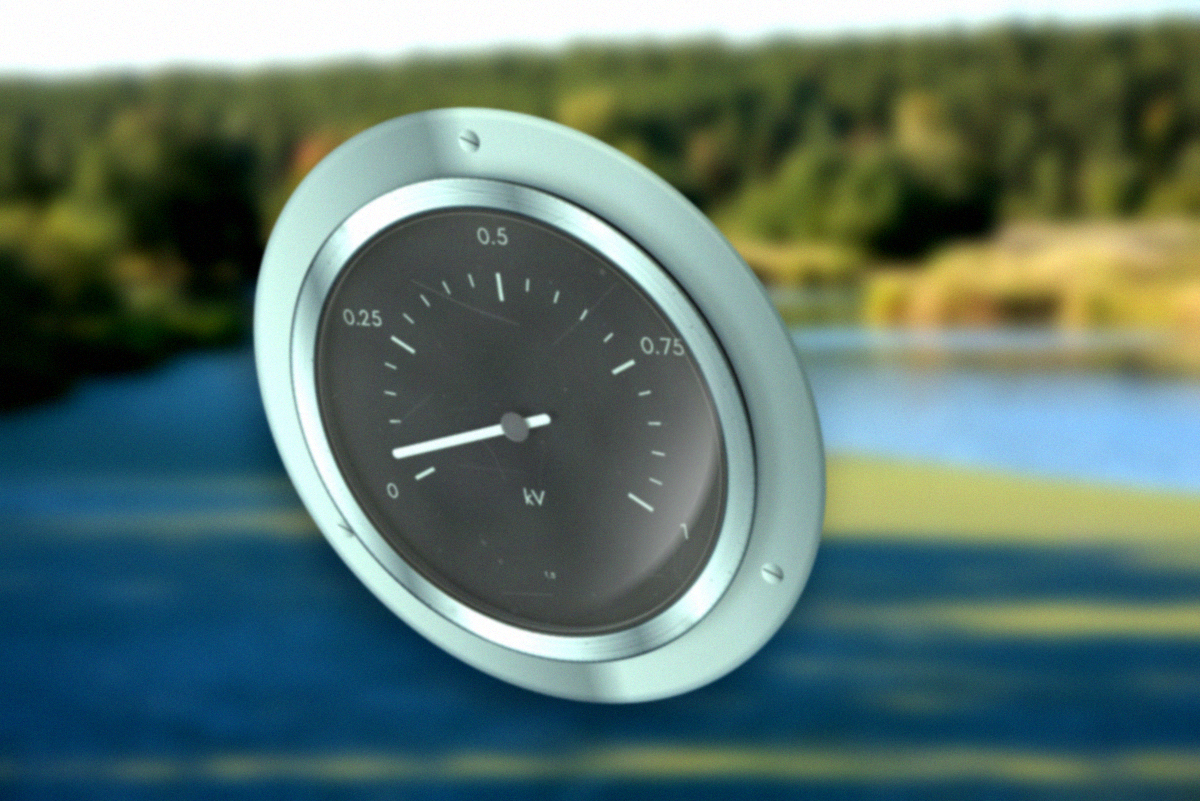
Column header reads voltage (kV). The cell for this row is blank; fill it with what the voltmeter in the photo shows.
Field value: 0.05 kV
